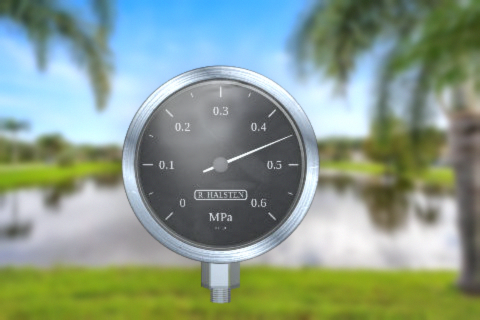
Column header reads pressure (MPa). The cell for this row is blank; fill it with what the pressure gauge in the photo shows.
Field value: 0.45 MPa
